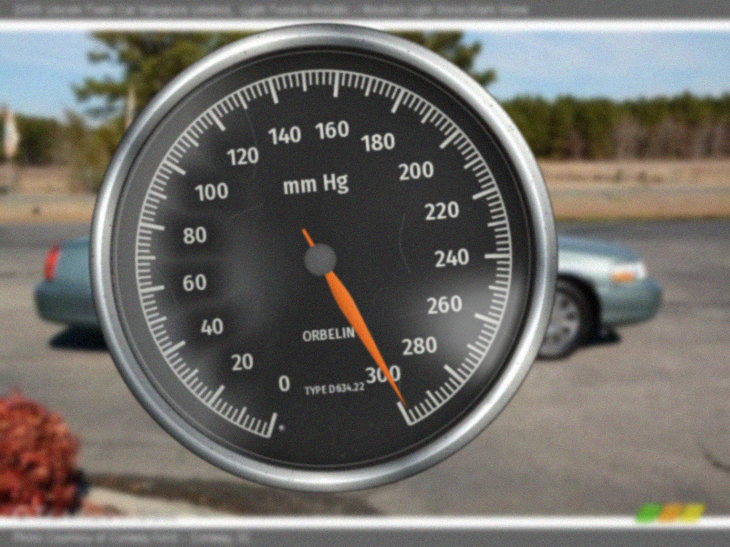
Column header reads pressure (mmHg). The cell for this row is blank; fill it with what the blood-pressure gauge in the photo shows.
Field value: 298 mmHg
